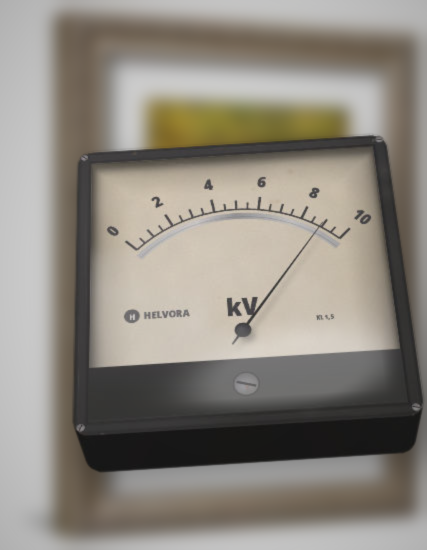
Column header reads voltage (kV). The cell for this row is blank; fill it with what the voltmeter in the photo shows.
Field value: 9 kV
